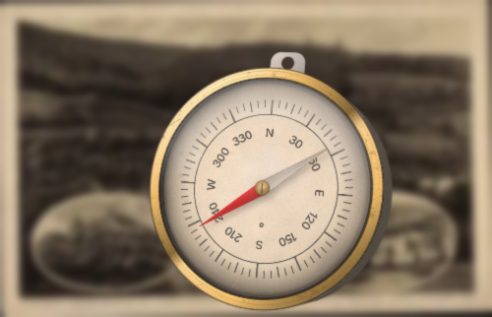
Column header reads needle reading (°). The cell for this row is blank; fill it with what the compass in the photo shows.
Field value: 235 °
